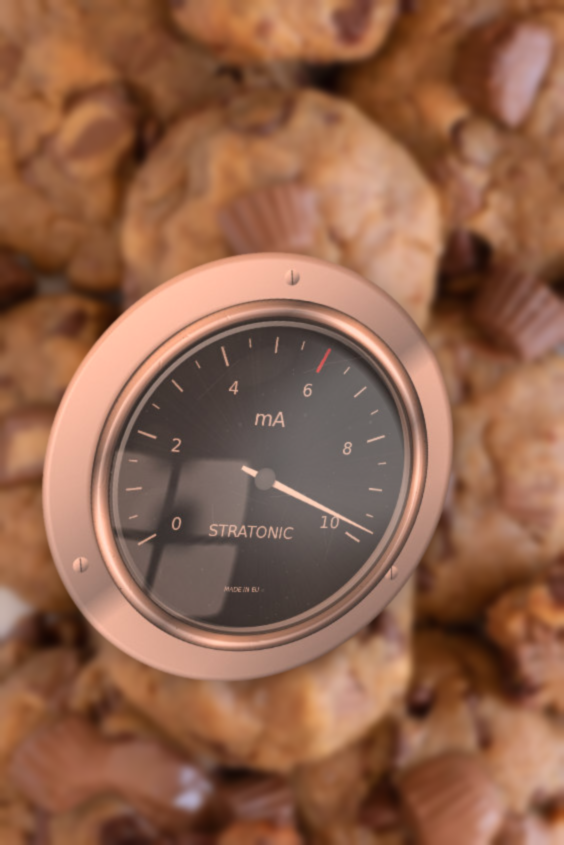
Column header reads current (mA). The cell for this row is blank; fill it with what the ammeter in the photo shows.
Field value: 9.75 mA
